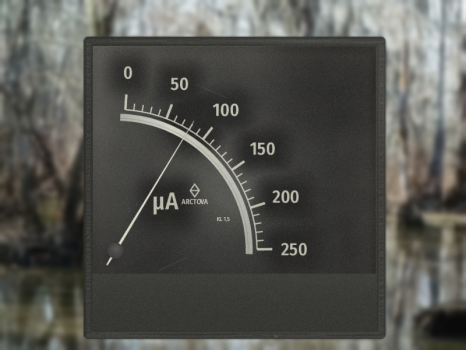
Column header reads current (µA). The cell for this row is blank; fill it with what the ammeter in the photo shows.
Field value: 80 µA
